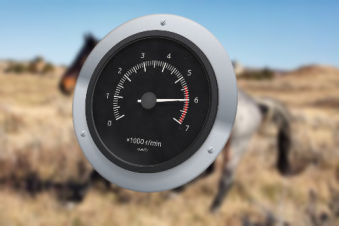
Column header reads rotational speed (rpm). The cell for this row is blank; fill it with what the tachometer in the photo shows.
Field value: 6000 rpm
